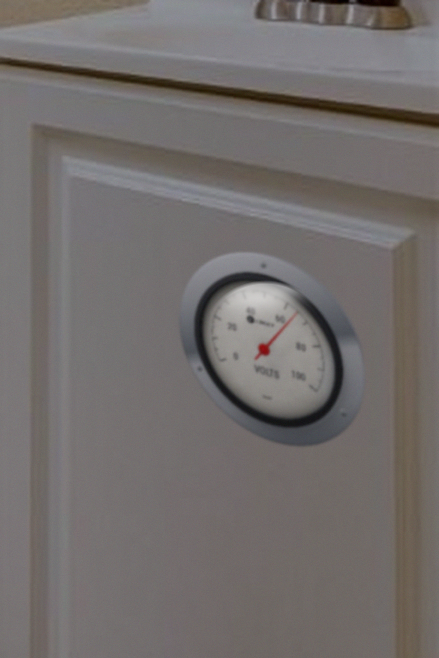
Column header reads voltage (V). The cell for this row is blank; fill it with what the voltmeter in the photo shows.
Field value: 65 V
